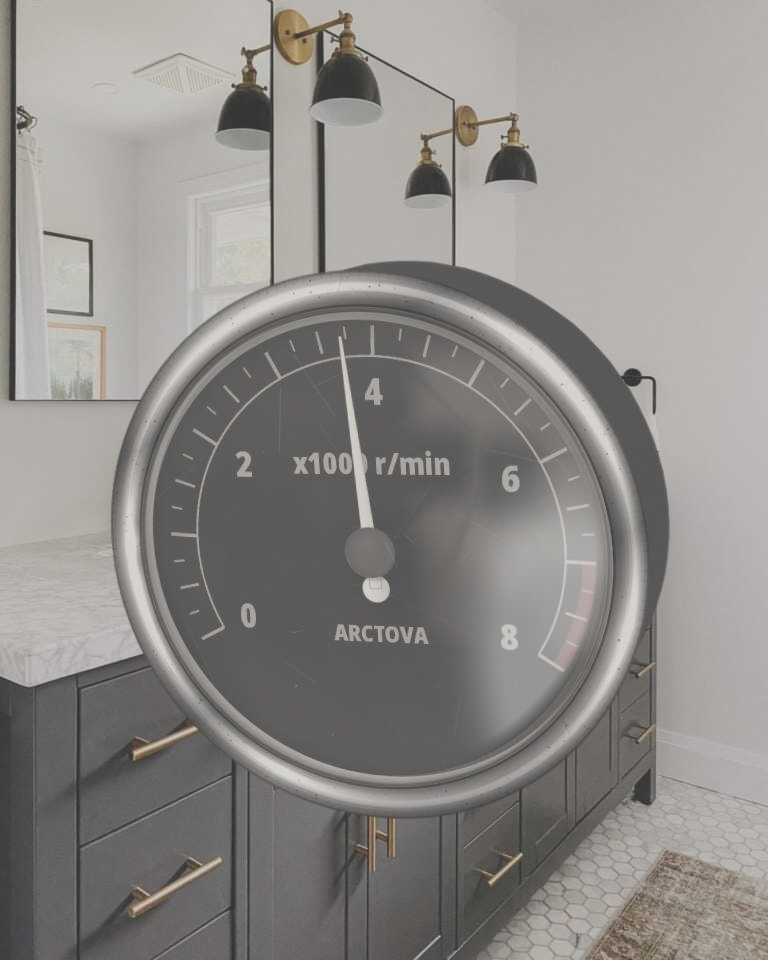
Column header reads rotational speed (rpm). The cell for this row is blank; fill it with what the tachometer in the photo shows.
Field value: 3750 rpm
